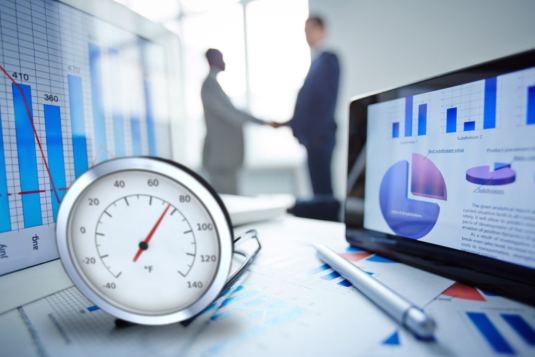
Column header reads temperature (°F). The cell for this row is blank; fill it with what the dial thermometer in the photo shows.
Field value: 75 °F
